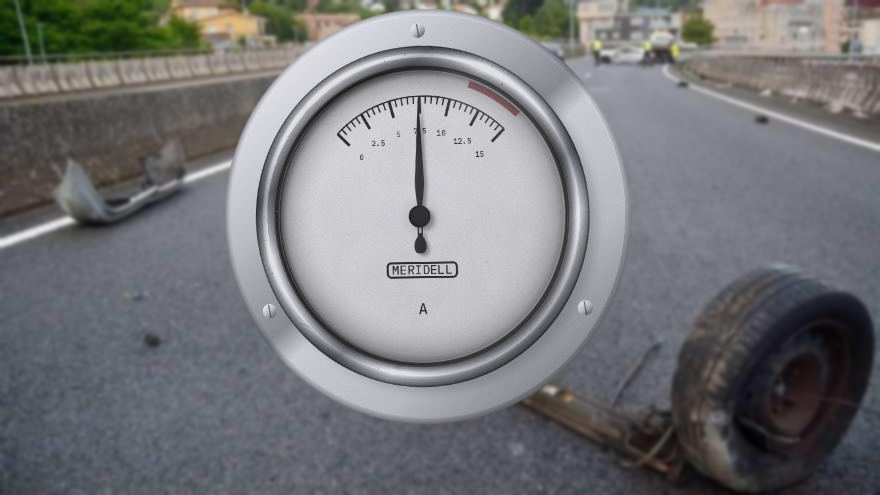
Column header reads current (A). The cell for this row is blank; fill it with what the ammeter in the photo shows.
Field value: 7.5 A
